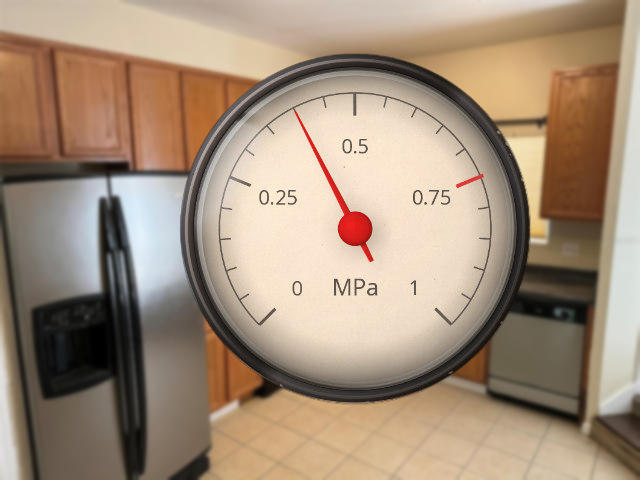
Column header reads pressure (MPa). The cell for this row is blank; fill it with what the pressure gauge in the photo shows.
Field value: 0.4 MPa
